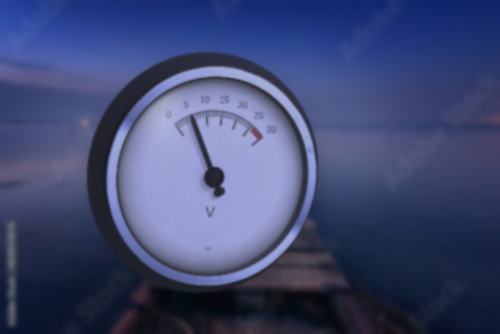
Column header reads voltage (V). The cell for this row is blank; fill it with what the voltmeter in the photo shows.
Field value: 5 V
